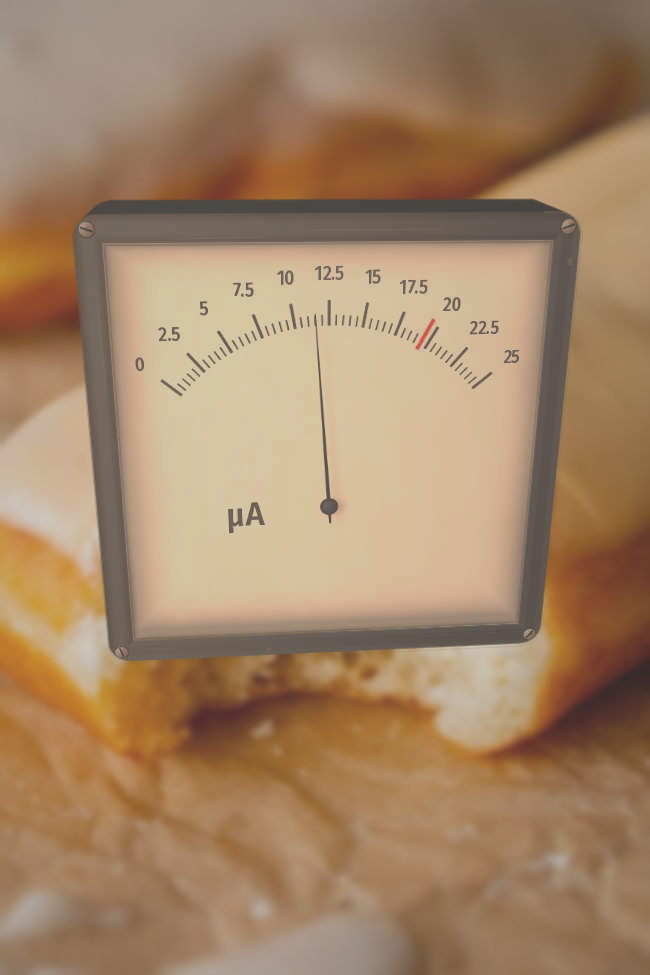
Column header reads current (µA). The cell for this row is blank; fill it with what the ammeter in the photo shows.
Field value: 11.5 µA
